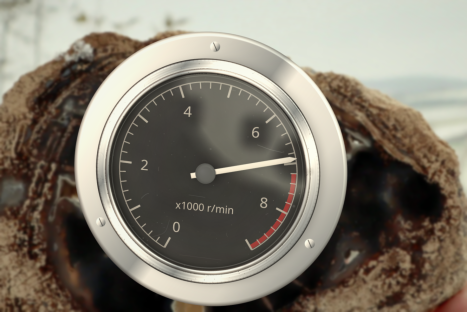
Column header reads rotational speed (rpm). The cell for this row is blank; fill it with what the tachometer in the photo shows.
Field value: 6900 rpm
